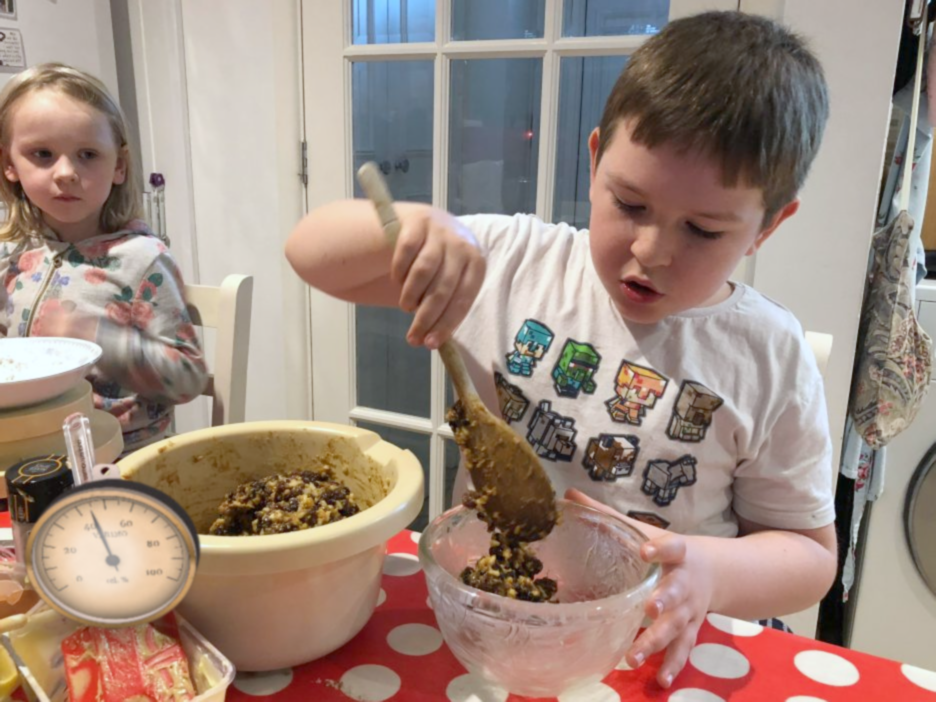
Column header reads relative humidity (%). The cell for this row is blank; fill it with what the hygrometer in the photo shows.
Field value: 45 %
